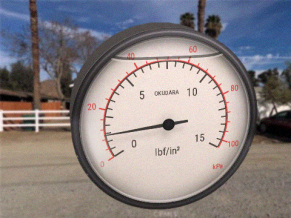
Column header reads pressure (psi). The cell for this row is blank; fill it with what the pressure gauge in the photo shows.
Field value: 1.5 psi
